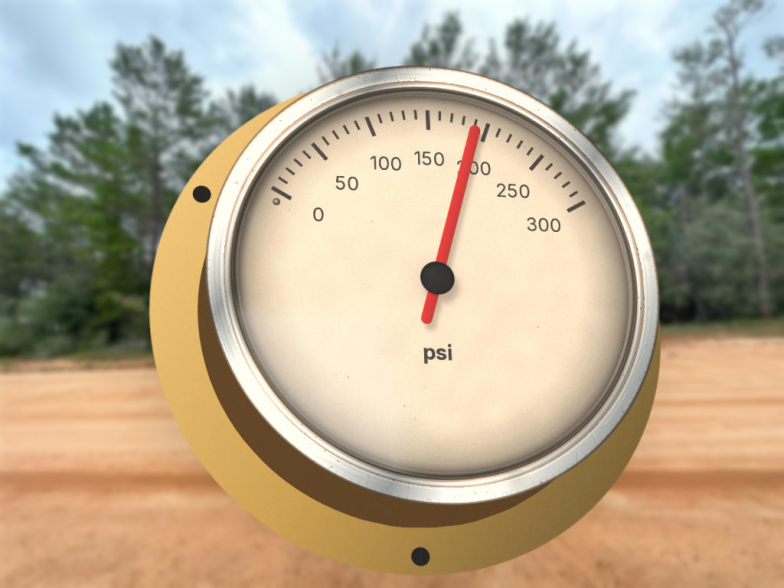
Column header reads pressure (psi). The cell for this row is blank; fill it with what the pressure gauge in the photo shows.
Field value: 190 psi
